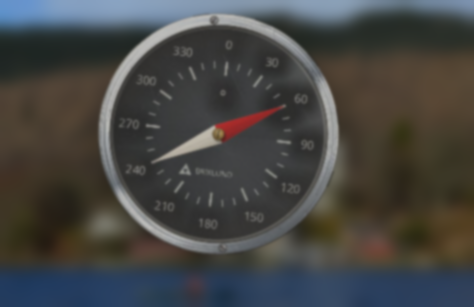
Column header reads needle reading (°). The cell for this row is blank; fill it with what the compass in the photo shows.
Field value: 60 °
